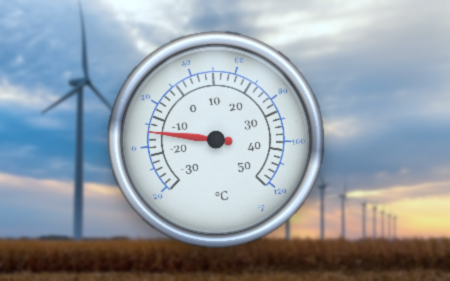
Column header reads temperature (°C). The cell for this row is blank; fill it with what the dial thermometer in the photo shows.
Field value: -14 °C
